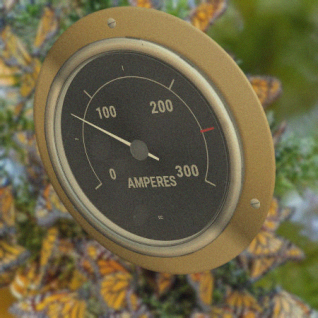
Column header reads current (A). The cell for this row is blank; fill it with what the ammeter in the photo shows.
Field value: 75 A
